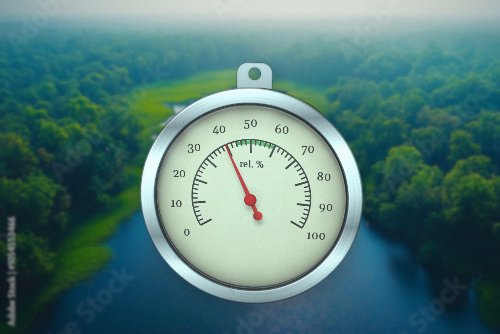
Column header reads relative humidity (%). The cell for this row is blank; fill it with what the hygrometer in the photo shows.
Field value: 40 %
